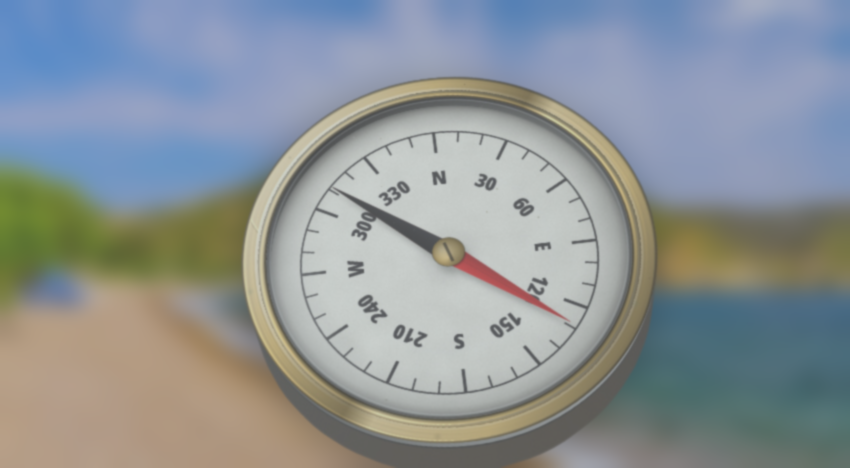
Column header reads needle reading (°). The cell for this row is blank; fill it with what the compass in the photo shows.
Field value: 130 °
